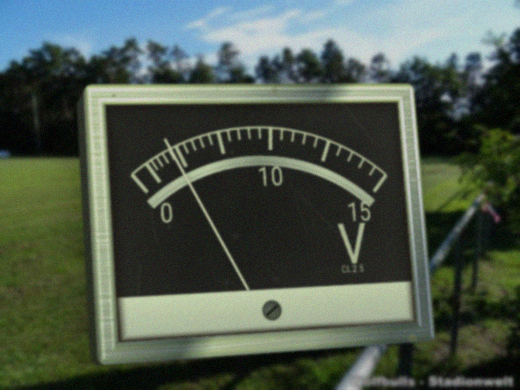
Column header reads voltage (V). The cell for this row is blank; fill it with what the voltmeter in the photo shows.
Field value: 4.5 V
